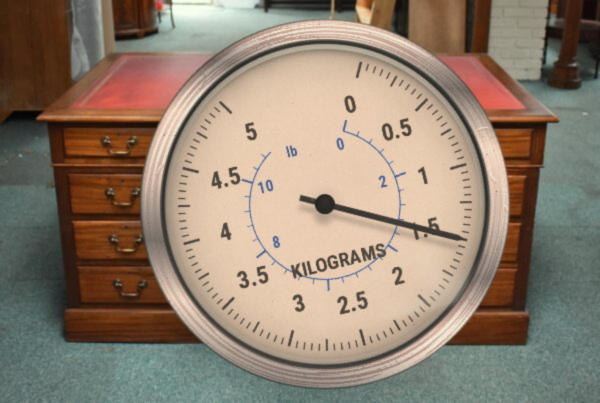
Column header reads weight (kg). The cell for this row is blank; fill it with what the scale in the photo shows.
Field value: 1.5 kg
